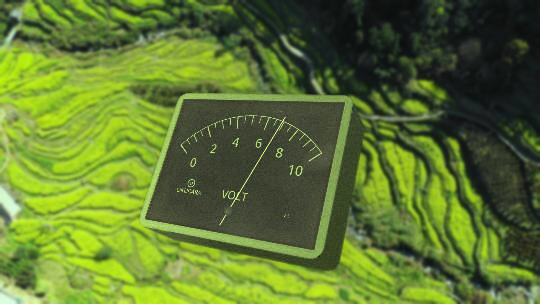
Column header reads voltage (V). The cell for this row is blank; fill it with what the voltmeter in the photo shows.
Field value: 7 V
